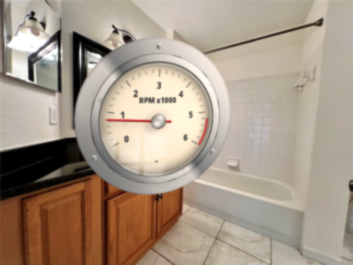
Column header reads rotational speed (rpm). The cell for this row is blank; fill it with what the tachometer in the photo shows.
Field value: 800 rpm
